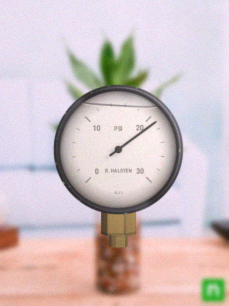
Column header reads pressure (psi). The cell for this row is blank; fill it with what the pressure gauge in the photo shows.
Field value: 21 psi
